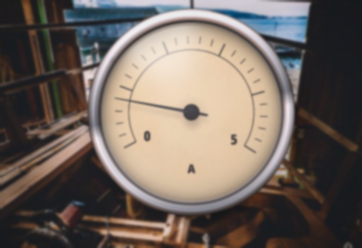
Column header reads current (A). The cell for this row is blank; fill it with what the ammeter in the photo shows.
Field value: 0.8 A
